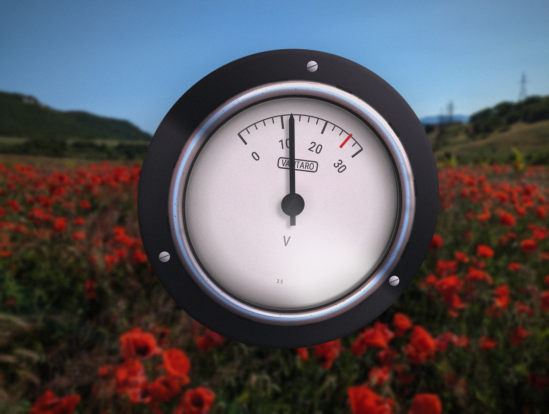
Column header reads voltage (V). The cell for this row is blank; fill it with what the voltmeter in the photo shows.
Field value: 12 V
